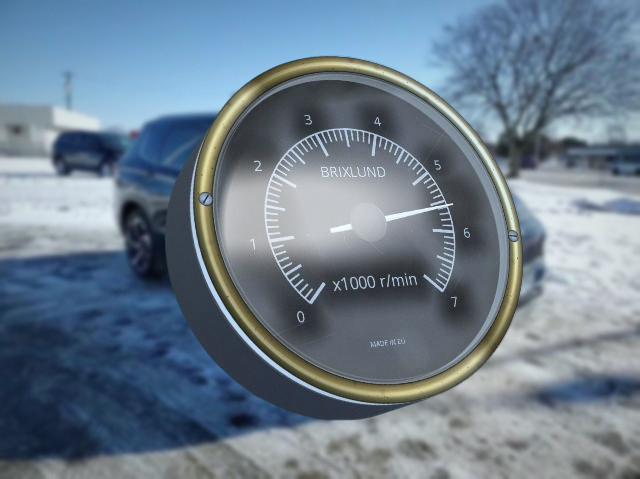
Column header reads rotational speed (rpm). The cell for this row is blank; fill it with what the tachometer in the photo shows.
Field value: 5600 rpm
